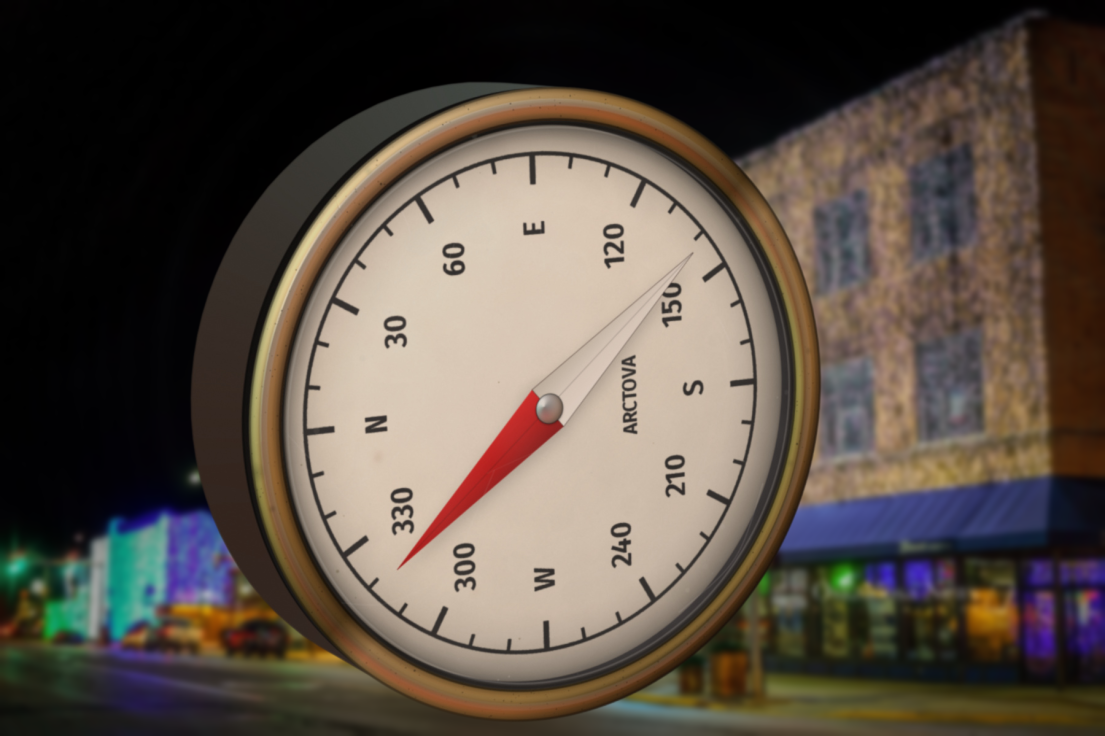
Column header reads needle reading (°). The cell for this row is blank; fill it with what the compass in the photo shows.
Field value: 320 °
